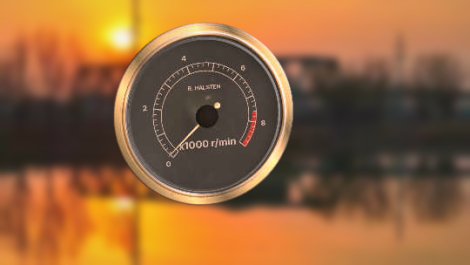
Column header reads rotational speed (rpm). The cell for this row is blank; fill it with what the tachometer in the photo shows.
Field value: 200 rpm
